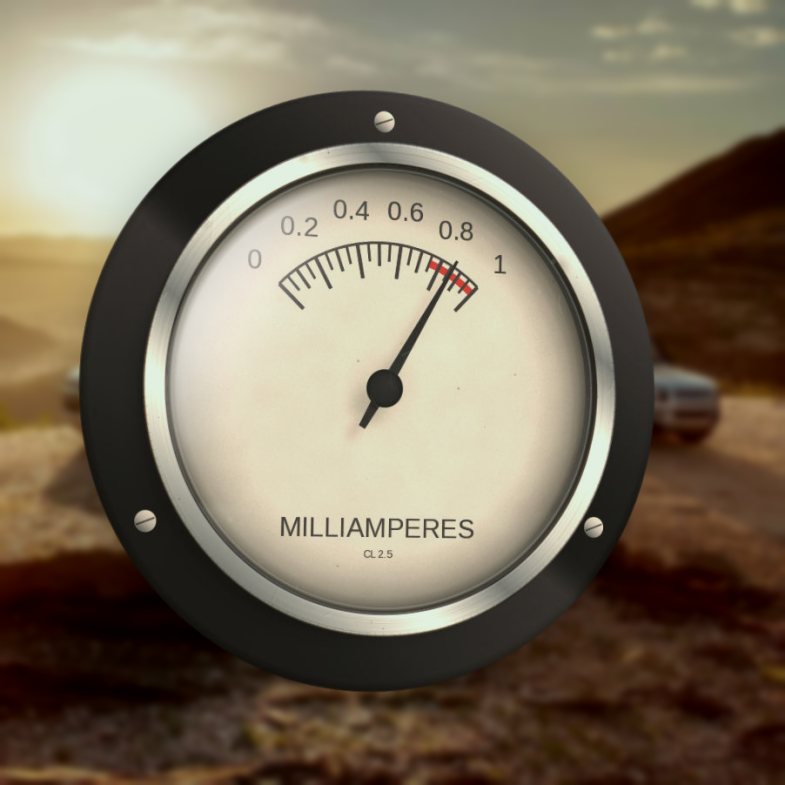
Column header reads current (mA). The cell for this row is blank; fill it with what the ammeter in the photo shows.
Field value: 0.85 mA
